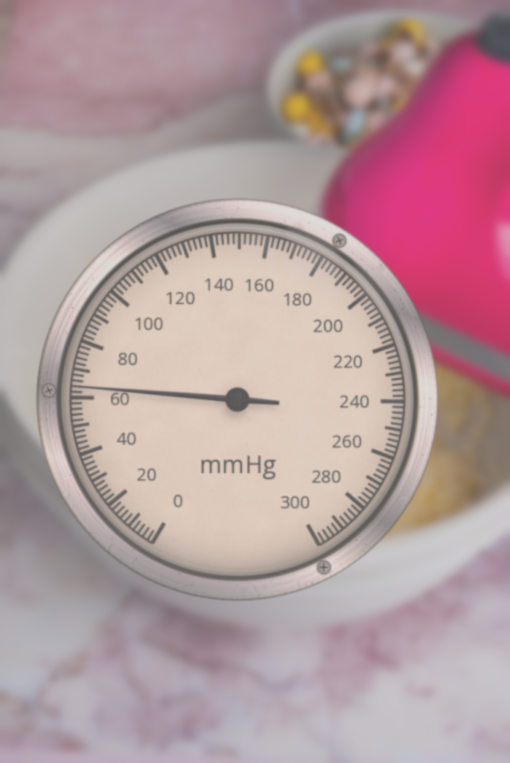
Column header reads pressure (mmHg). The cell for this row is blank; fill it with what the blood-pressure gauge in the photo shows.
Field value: 64 mmHg
